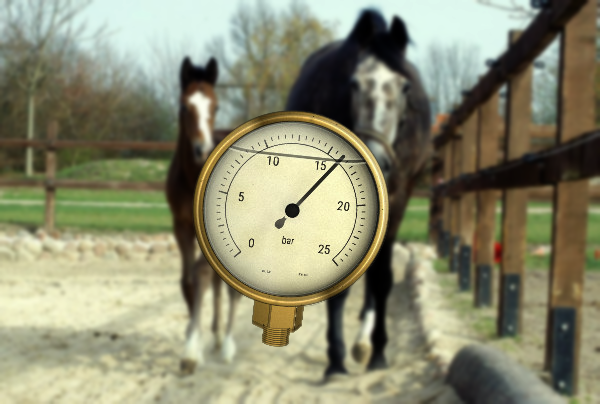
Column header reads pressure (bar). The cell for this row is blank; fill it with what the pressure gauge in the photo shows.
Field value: 16 bar
